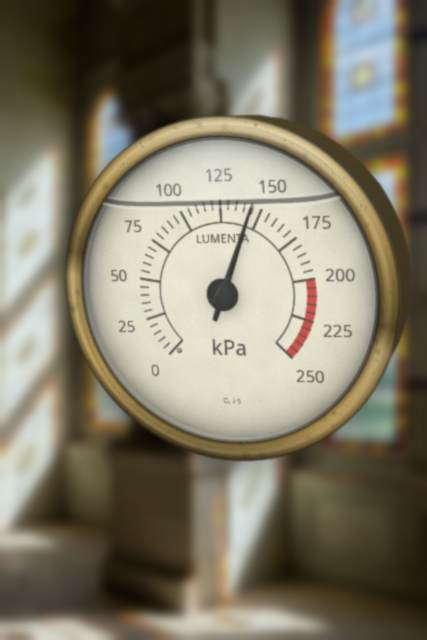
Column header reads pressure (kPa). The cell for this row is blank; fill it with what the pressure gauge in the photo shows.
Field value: 145 kPa
